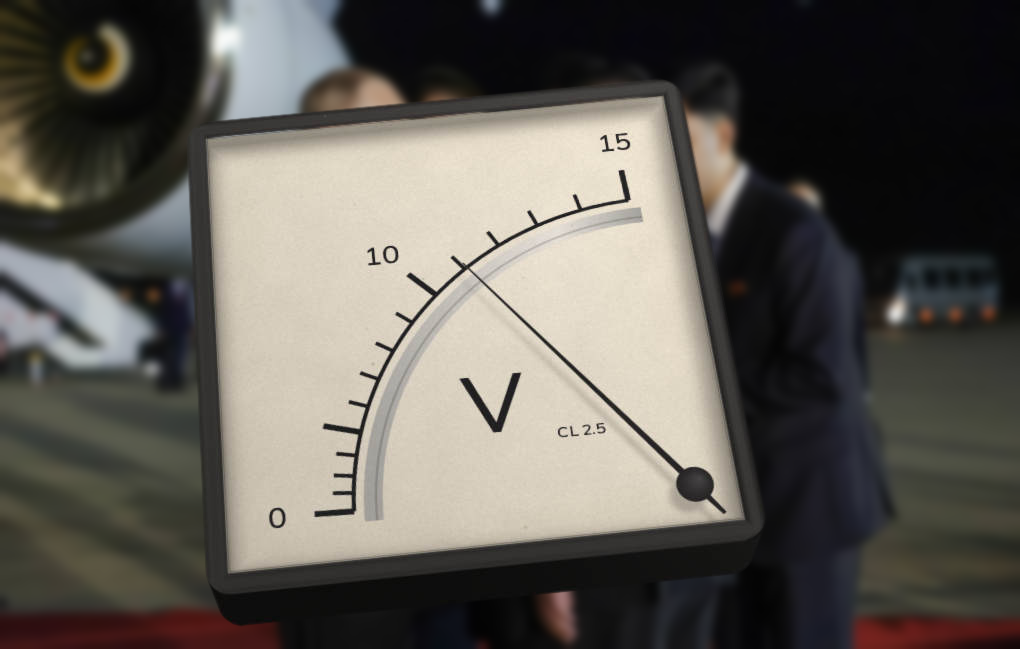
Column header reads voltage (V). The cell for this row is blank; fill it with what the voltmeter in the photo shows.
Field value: 11 V
